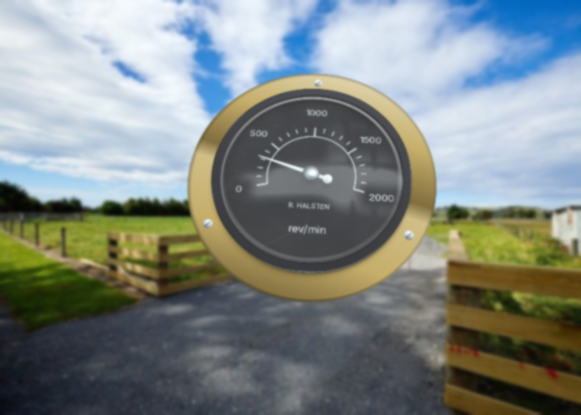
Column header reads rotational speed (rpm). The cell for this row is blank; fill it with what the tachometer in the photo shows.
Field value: 300 rpm
